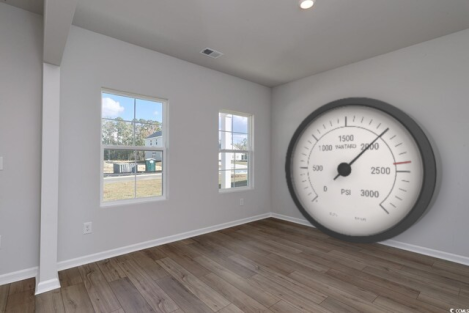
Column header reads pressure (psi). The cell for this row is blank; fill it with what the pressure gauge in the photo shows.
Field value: 2000 psi
